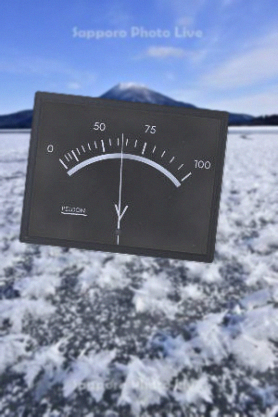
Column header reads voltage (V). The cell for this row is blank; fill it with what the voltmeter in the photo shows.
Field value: 62.5 V
